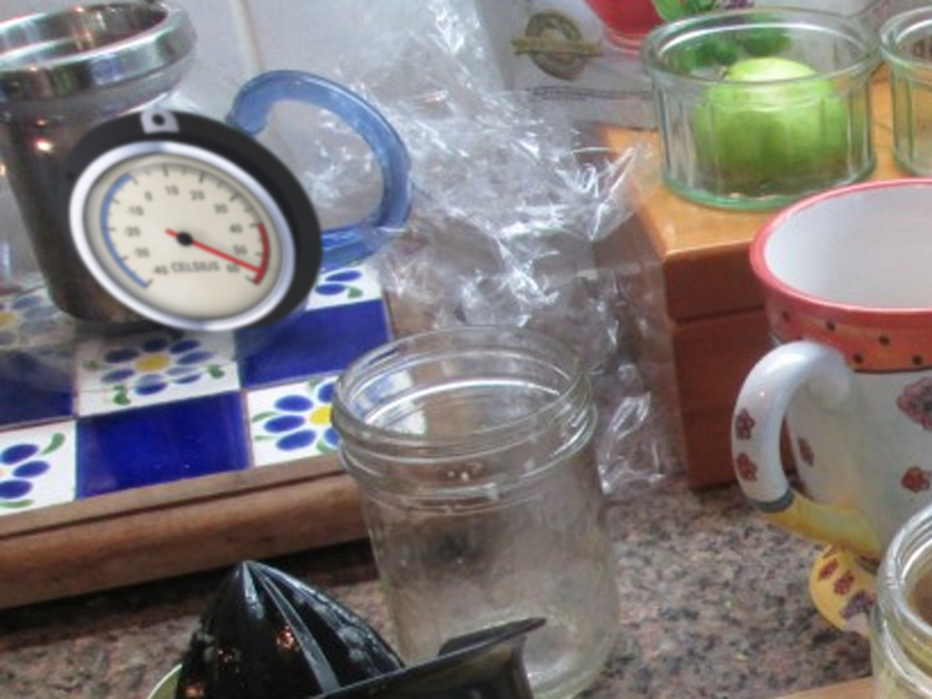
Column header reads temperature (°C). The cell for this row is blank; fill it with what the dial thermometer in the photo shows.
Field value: 55 °C
